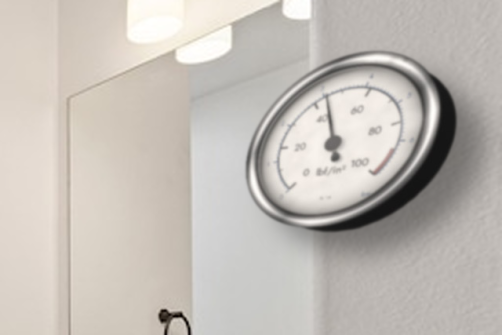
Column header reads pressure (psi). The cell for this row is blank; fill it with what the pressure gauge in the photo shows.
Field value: 45 psi
